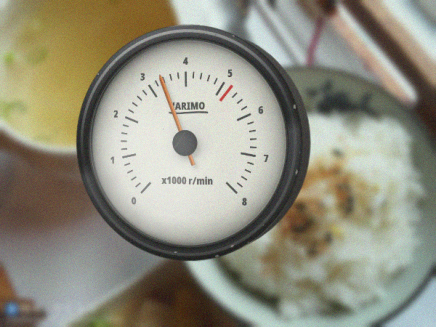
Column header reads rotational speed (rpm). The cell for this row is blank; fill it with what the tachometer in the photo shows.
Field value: 3400 rpm
